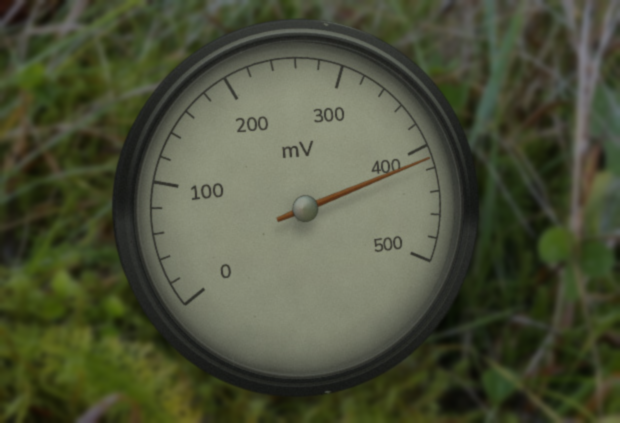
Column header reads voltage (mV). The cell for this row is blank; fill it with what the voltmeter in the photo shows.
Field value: 410 mV
